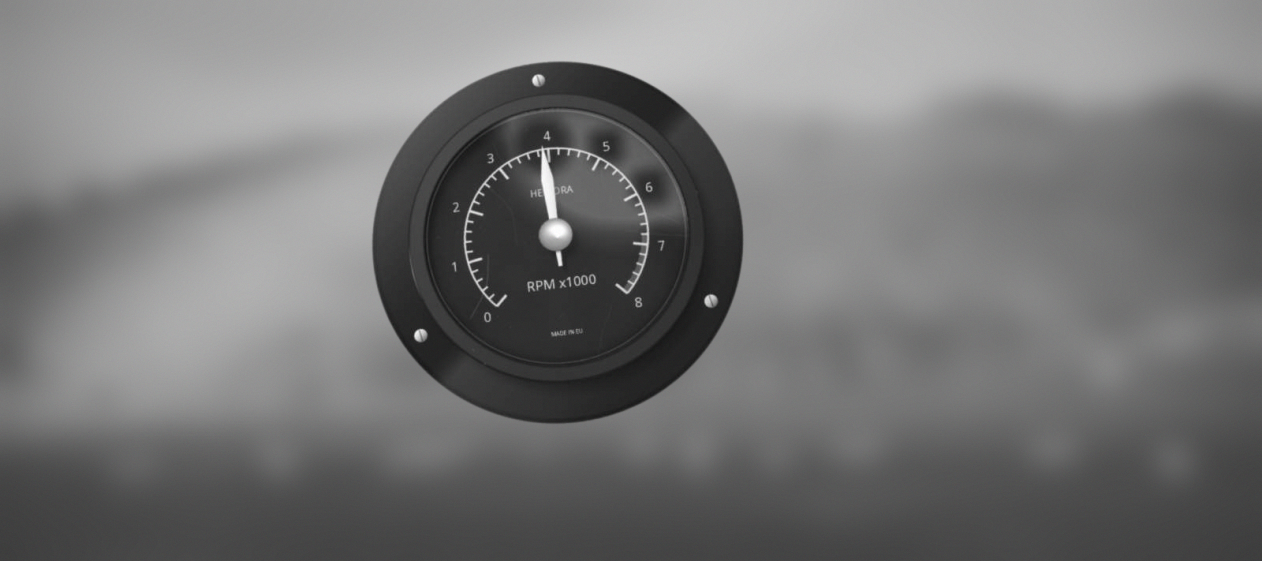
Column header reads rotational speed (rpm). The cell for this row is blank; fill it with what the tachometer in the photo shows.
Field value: 3900 rpm
